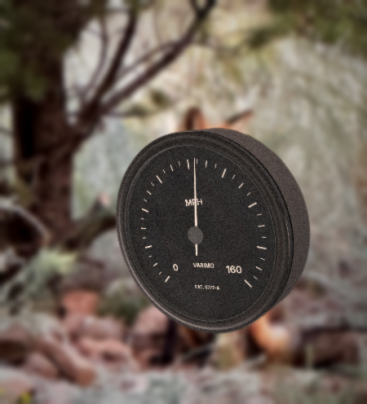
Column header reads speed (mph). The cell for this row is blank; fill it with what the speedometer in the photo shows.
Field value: 85 mph
